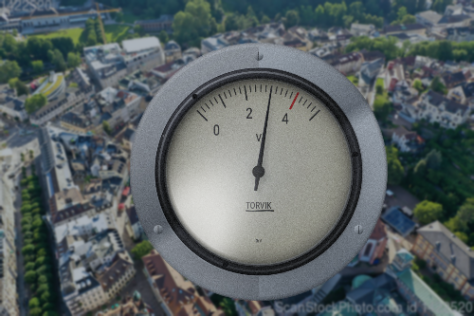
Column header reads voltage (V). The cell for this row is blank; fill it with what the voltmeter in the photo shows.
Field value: 3 V
